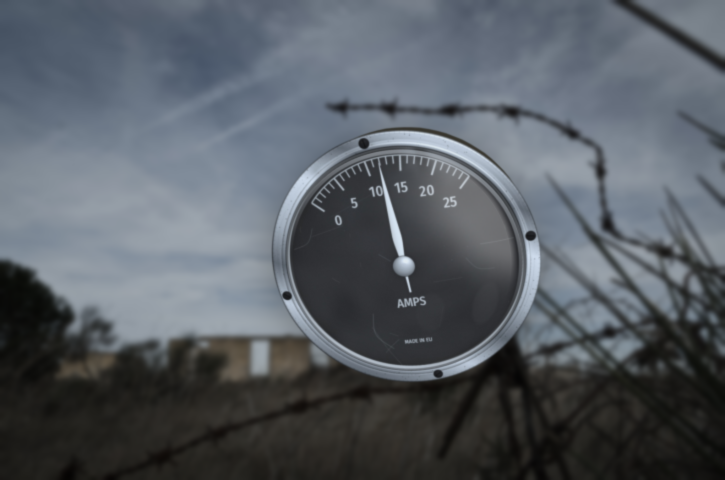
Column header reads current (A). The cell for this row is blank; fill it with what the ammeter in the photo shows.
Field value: 12 A
